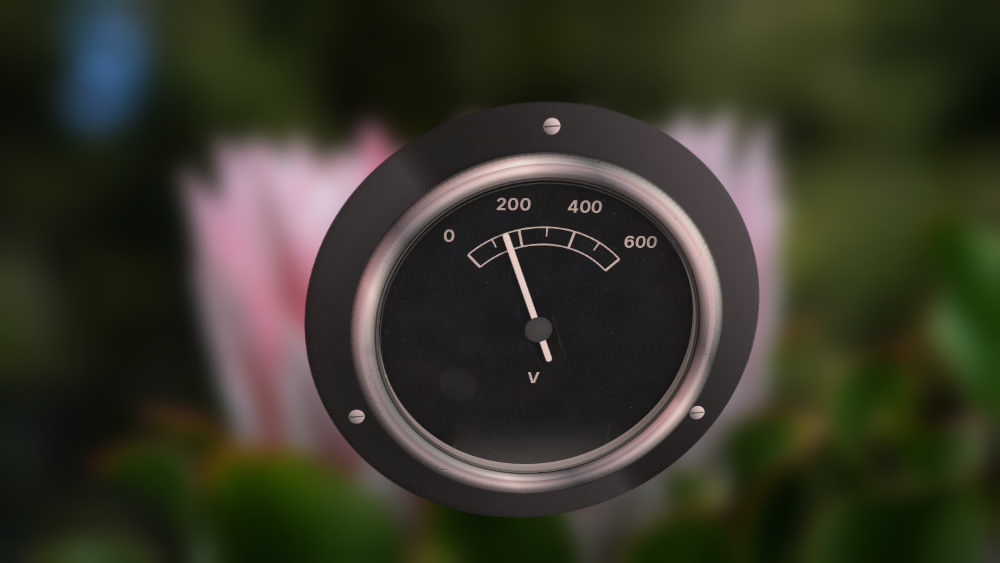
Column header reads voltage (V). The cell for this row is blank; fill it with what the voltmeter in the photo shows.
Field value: 150 V
